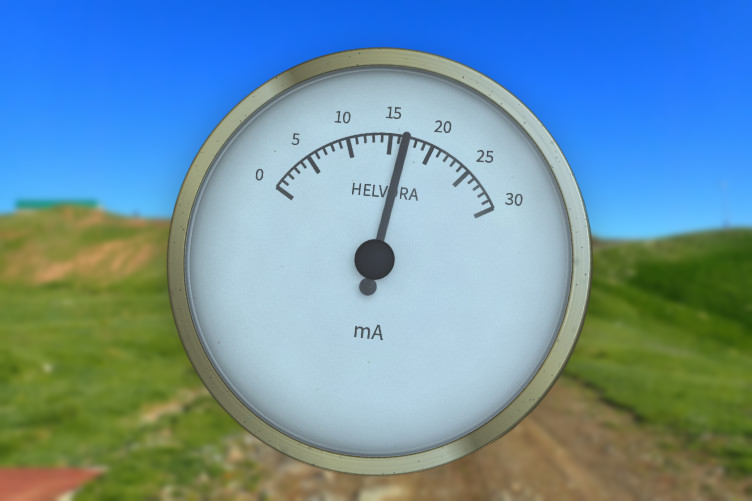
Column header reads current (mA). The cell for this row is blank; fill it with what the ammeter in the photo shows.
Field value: 17 mA
